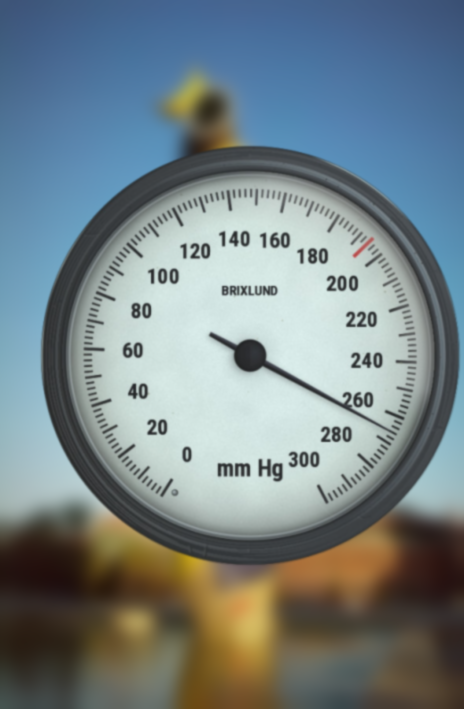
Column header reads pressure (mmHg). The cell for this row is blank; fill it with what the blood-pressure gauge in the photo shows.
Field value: 266 mmHg
